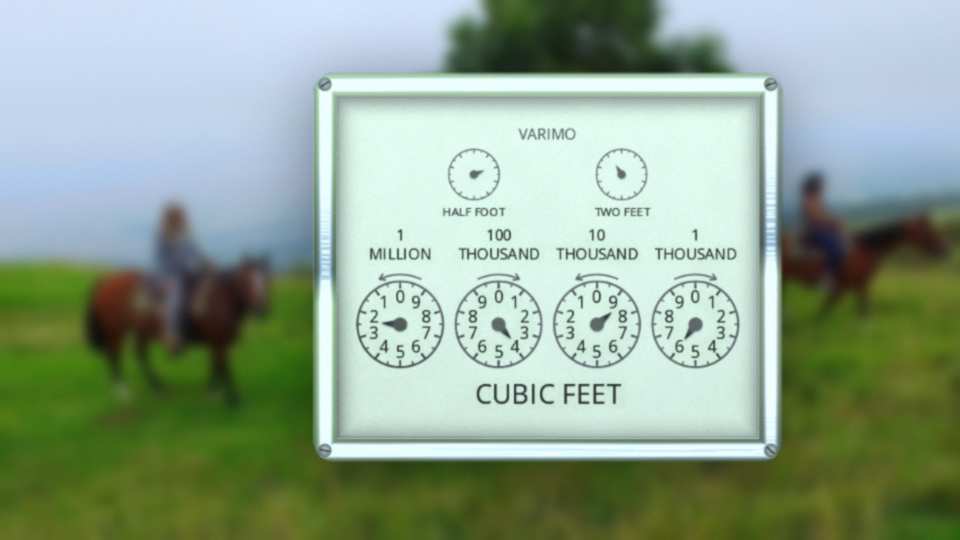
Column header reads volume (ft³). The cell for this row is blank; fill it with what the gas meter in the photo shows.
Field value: 238600 ft³
